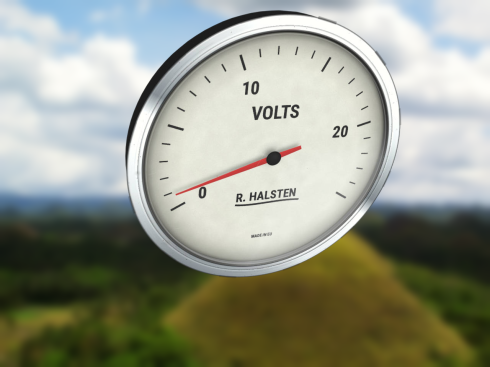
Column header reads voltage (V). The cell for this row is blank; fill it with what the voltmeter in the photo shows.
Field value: 1 V
